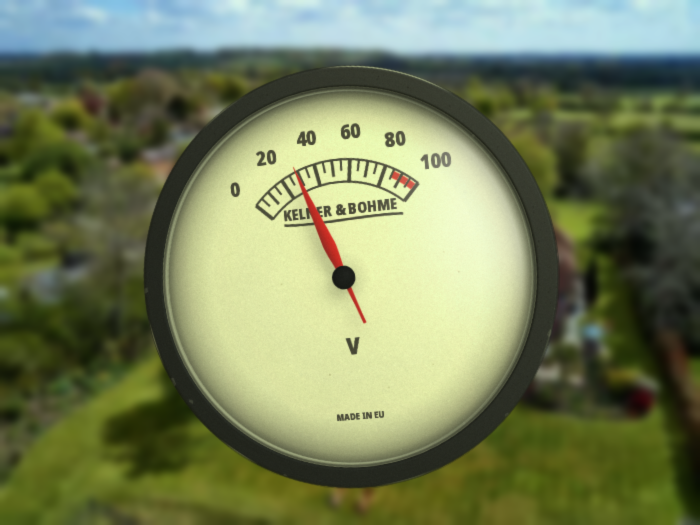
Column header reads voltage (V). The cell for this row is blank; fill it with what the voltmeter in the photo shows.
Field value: 30 V
